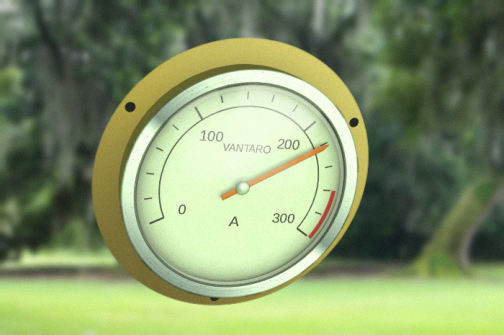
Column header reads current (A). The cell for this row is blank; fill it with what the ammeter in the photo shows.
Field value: 220 A
